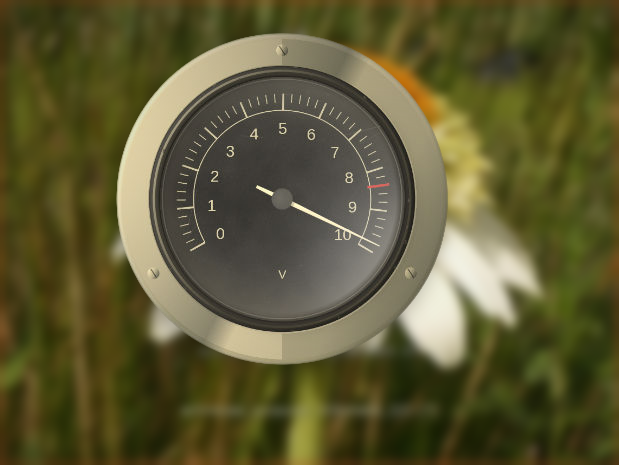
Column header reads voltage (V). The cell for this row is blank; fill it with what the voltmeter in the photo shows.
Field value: 9.8 V
